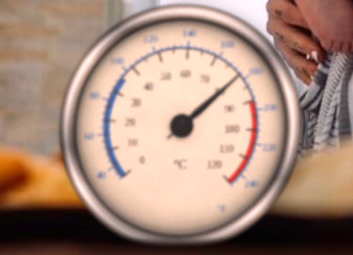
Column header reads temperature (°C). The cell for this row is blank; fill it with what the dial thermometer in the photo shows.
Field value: 80 °C
